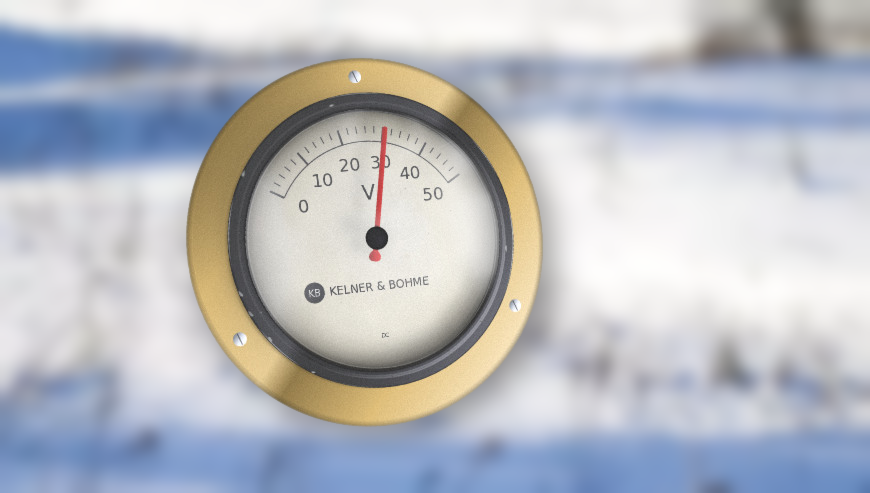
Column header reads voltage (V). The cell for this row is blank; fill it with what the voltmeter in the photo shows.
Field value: 30 V
